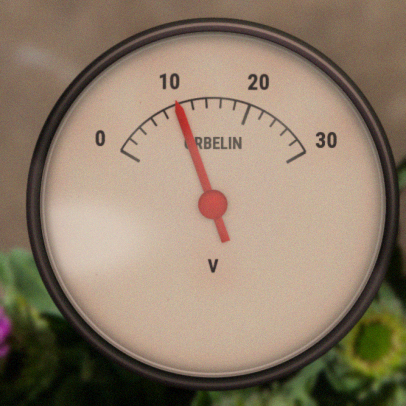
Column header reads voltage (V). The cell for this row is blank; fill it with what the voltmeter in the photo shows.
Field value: 10 V
